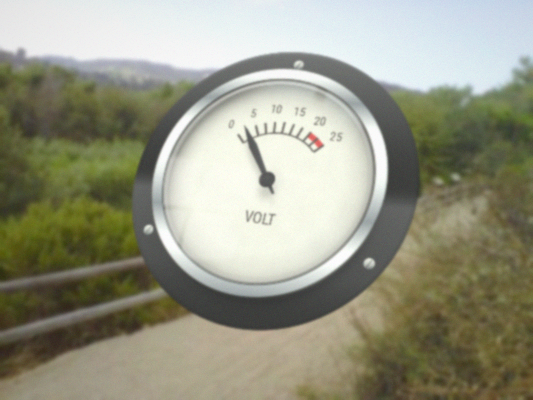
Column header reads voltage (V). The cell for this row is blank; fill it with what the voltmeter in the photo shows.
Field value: 2.5 V
